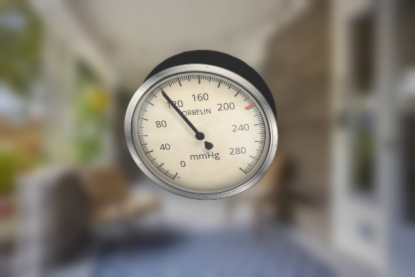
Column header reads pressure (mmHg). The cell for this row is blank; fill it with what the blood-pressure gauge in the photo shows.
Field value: 120 mmHg
